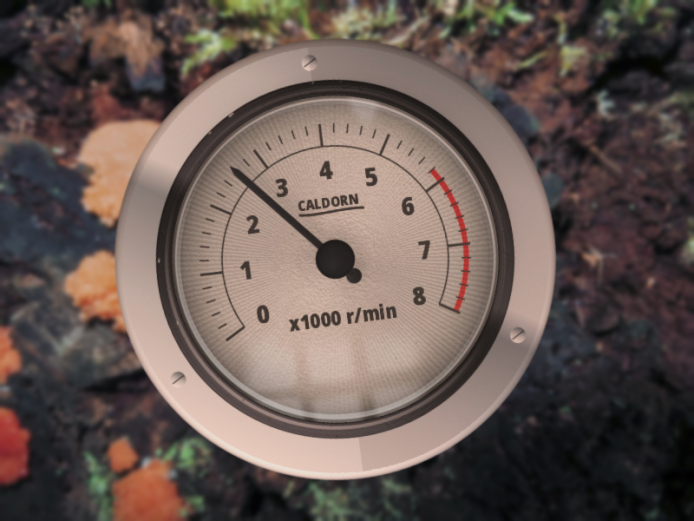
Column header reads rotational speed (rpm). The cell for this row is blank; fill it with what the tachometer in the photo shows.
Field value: 2600 rpm
